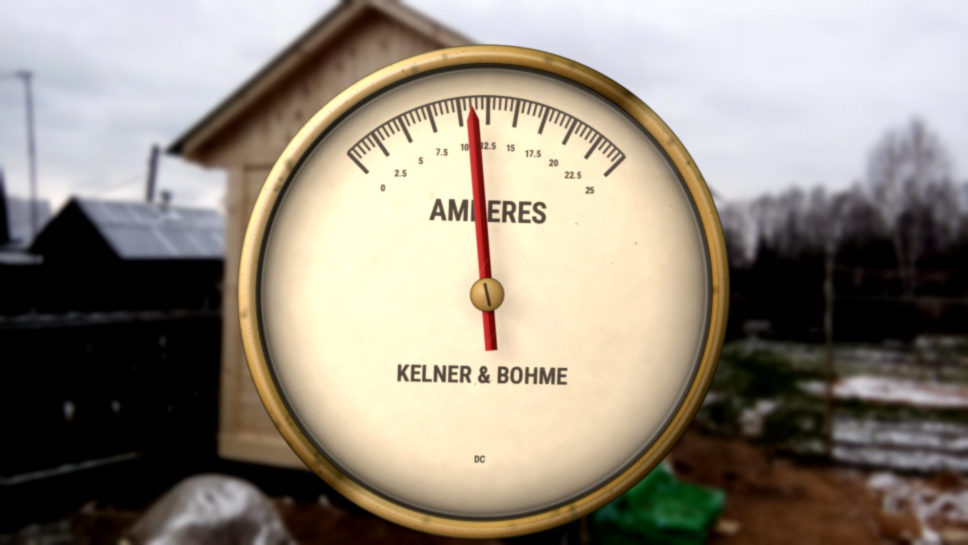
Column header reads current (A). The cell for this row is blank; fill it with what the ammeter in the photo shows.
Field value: 11 A
